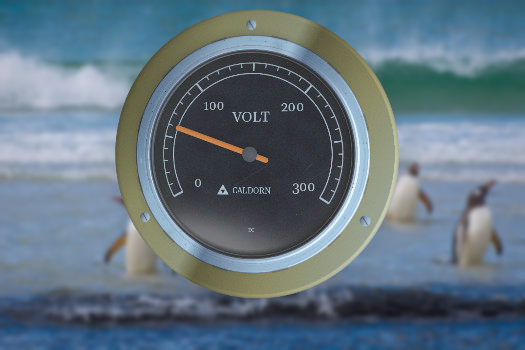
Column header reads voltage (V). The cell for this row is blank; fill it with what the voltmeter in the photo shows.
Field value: 60 V
